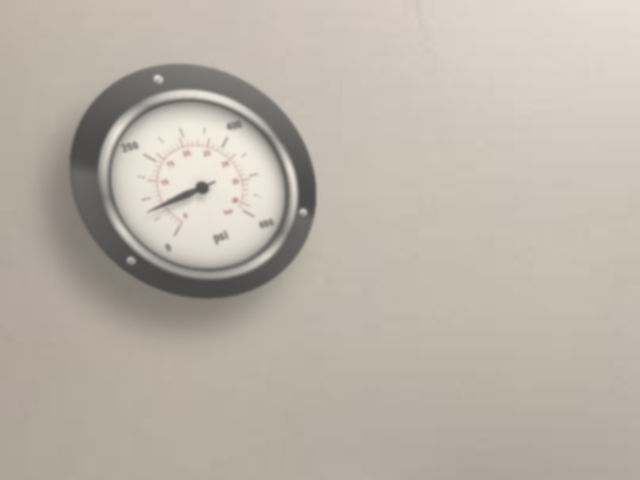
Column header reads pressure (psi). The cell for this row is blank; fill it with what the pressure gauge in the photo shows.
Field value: 75 psi
